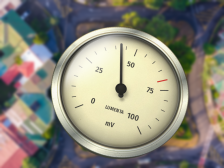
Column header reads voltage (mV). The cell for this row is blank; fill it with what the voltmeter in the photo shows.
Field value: 42.5 mV
